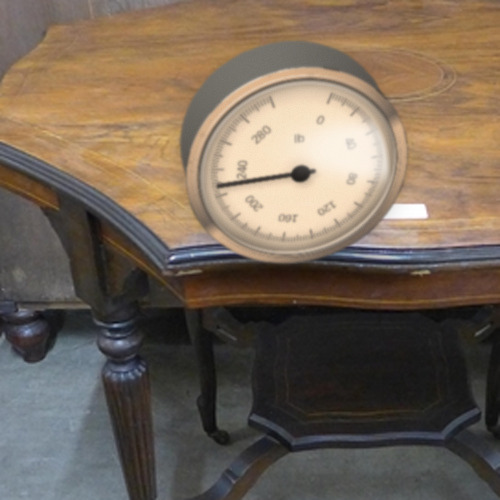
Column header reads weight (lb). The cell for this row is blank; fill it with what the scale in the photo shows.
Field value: 230 lb
